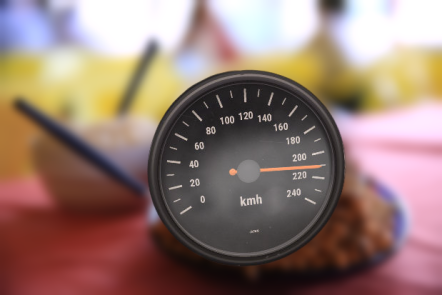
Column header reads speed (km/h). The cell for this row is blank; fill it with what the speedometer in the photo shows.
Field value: 210 km/h
